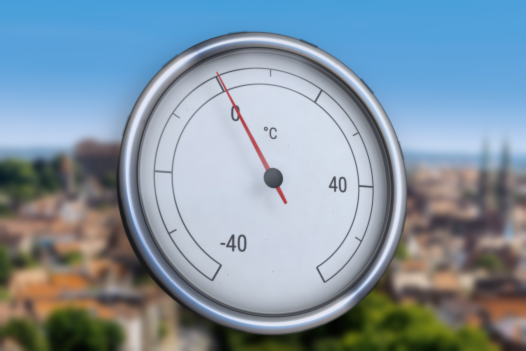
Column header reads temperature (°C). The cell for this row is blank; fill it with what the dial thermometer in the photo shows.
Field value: 0 °C
